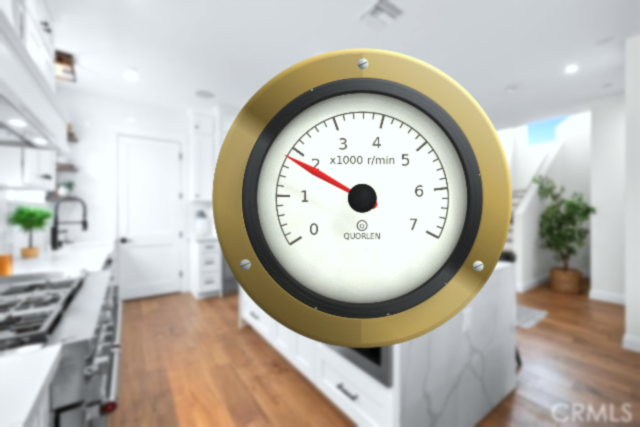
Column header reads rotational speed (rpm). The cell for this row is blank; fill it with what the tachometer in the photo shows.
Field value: 1800 rpm
